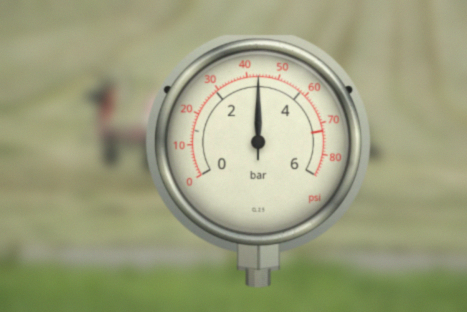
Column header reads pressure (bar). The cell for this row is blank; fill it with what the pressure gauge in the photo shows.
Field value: 3 bar
